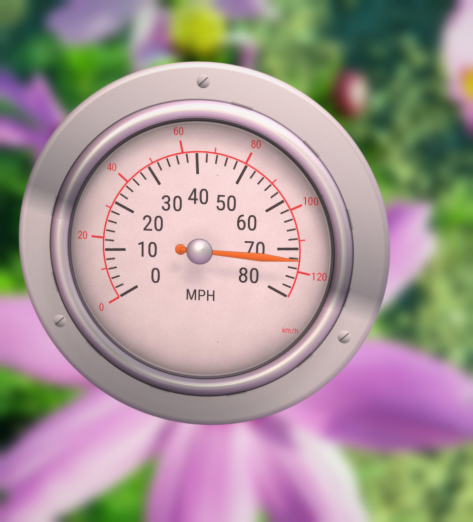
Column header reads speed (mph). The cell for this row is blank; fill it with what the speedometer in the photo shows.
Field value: 72 mph
